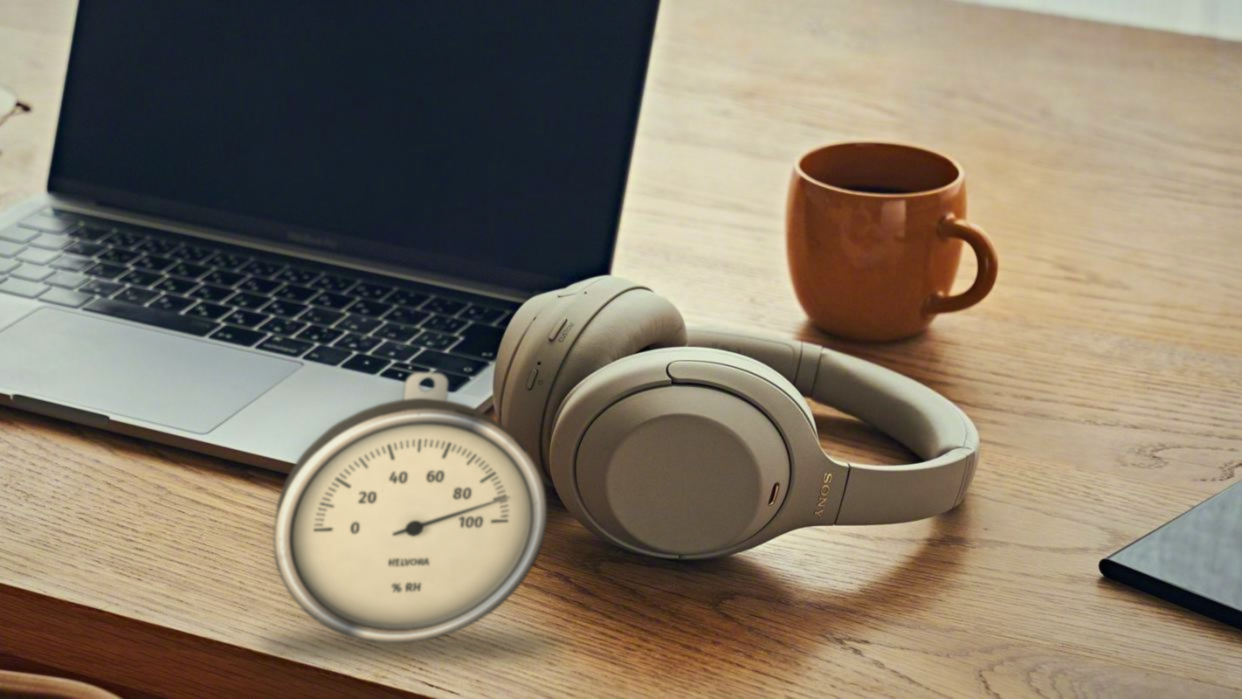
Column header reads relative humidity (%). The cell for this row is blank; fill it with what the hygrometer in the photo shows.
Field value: 90 %
